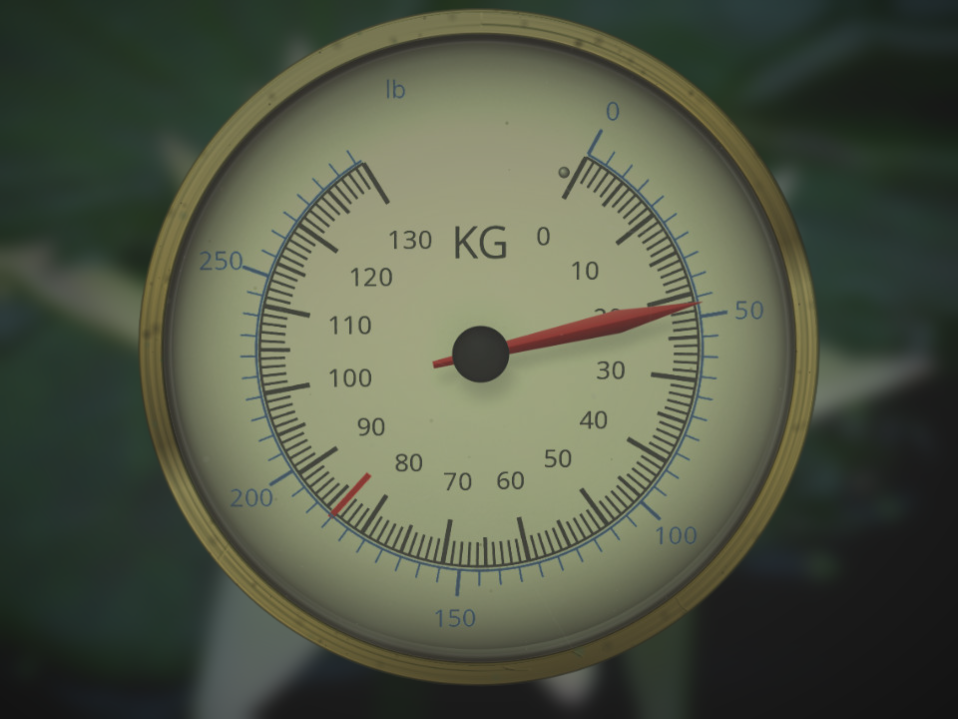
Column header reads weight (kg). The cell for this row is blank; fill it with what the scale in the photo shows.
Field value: 21 kg
